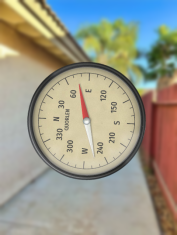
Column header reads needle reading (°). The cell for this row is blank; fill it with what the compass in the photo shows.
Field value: 75 °
